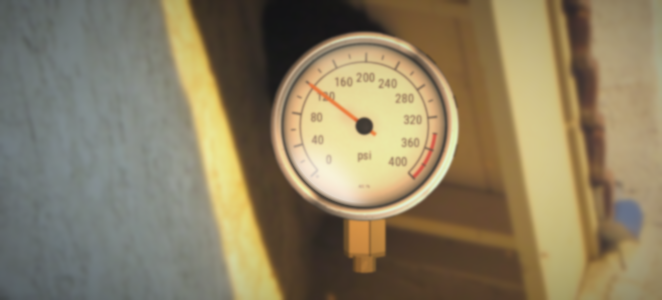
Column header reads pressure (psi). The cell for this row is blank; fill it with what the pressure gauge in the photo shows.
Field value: 120 psi
